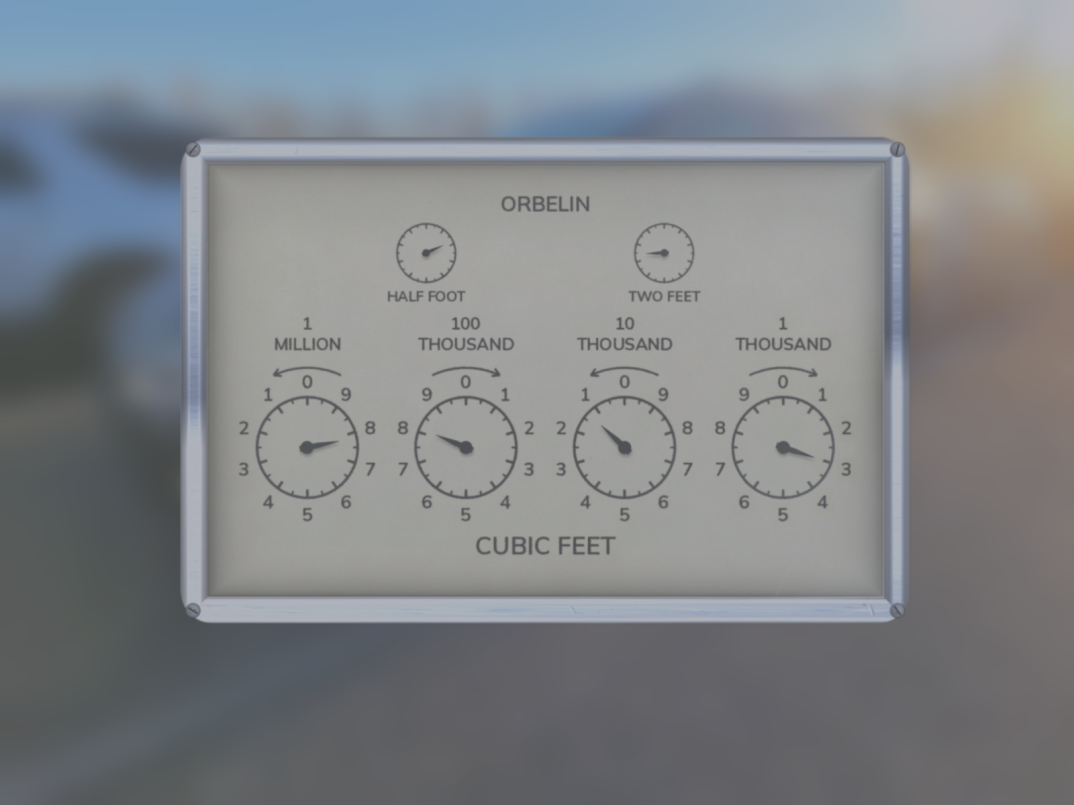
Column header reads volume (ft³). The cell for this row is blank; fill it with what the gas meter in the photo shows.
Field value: 781300 ft³
